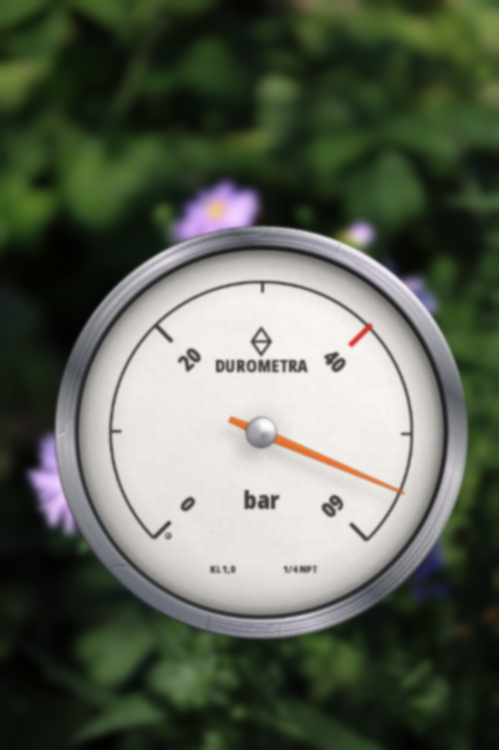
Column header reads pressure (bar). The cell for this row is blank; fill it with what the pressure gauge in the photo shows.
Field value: 55 bar
